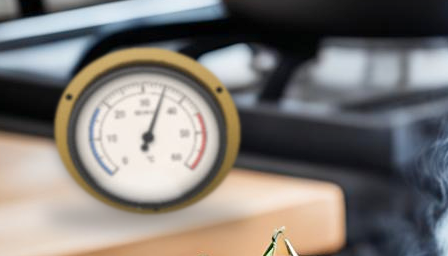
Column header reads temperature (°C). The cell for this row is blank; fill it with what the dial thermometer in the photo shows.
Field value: 35 °C
